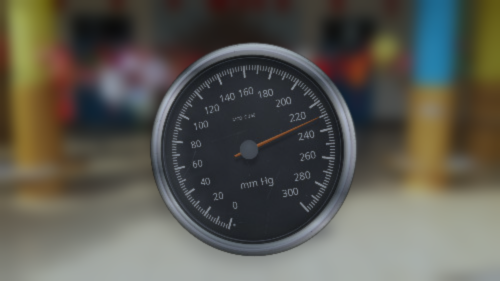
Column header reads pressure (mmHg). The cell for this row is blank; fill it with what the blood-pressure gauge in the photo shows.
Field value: 230 mmHg
